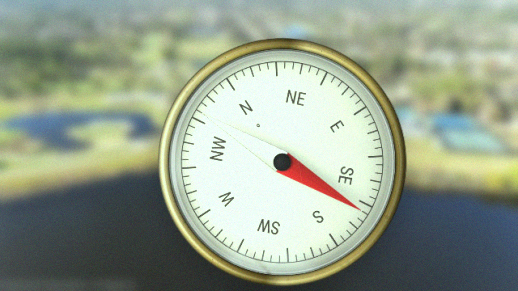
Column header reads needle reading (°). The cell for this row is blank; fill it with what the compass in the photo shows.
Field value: 155 °
